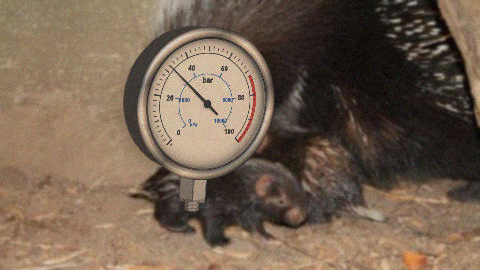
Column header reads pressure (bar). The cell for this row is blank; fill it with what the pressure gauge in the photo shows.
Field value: 32 bar
